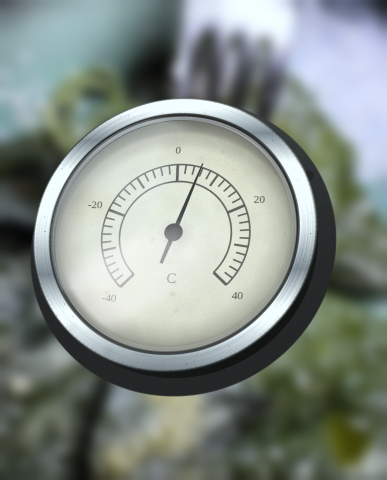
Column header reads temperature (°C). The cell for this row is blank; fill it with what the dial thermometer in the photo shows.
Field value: 6 °C
